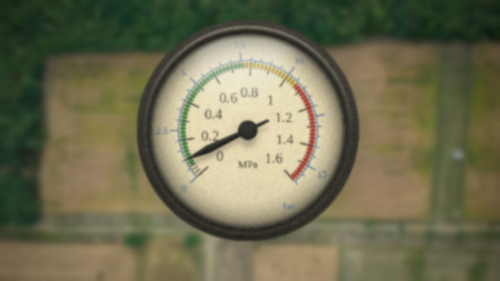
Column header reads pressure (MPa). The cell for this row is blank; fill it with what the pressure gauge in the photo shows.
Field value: 0.1 MPa
